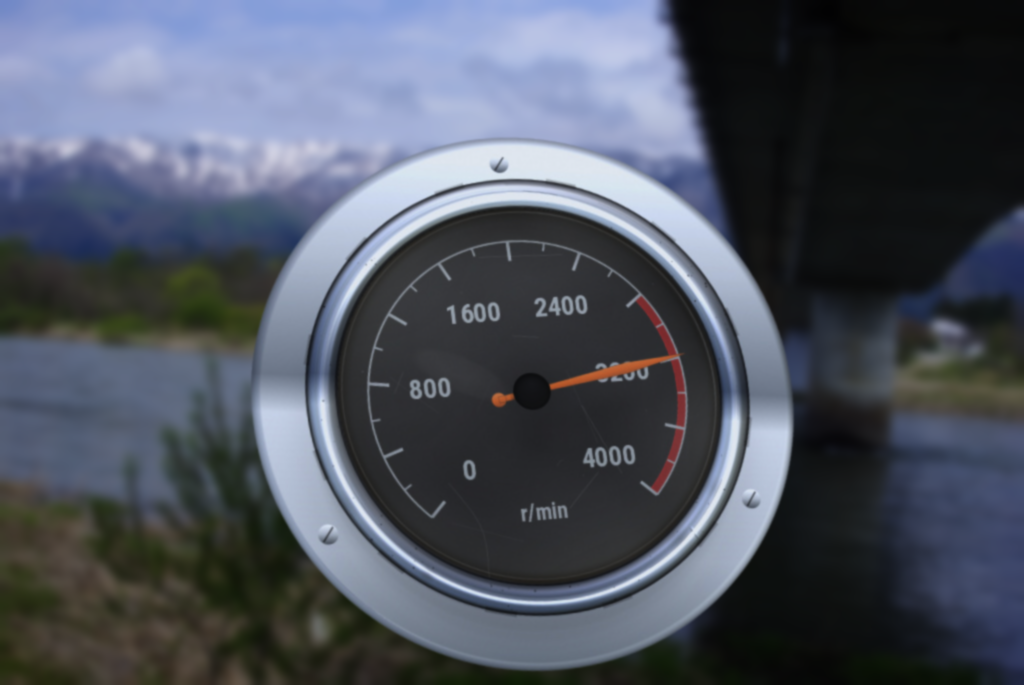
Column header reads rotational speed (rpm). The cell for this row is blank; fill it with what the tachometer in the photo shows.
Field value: 3200 rpm
